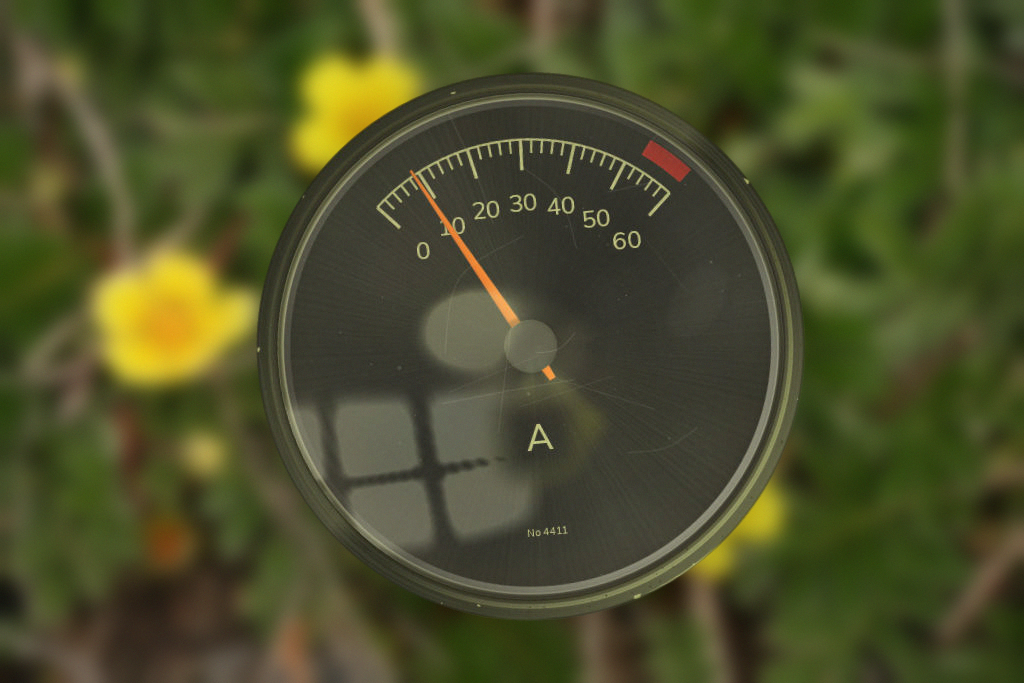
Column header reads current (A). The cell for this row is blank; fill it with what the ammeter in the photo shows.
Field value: 9 A
